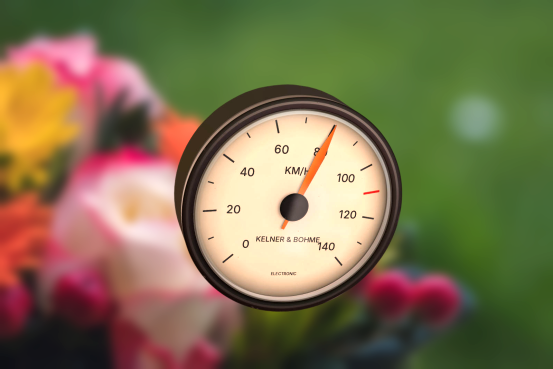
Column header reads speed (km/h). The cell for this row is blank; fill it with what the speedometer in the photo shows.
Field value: 80 km/h
